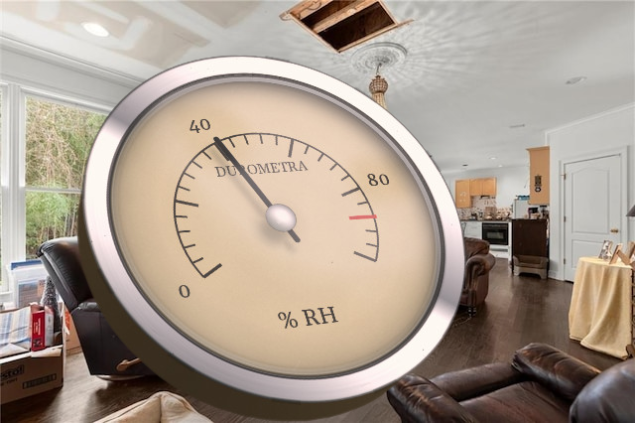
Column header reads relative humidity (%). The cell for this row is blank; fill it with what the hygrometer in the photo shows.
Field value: 40 %
